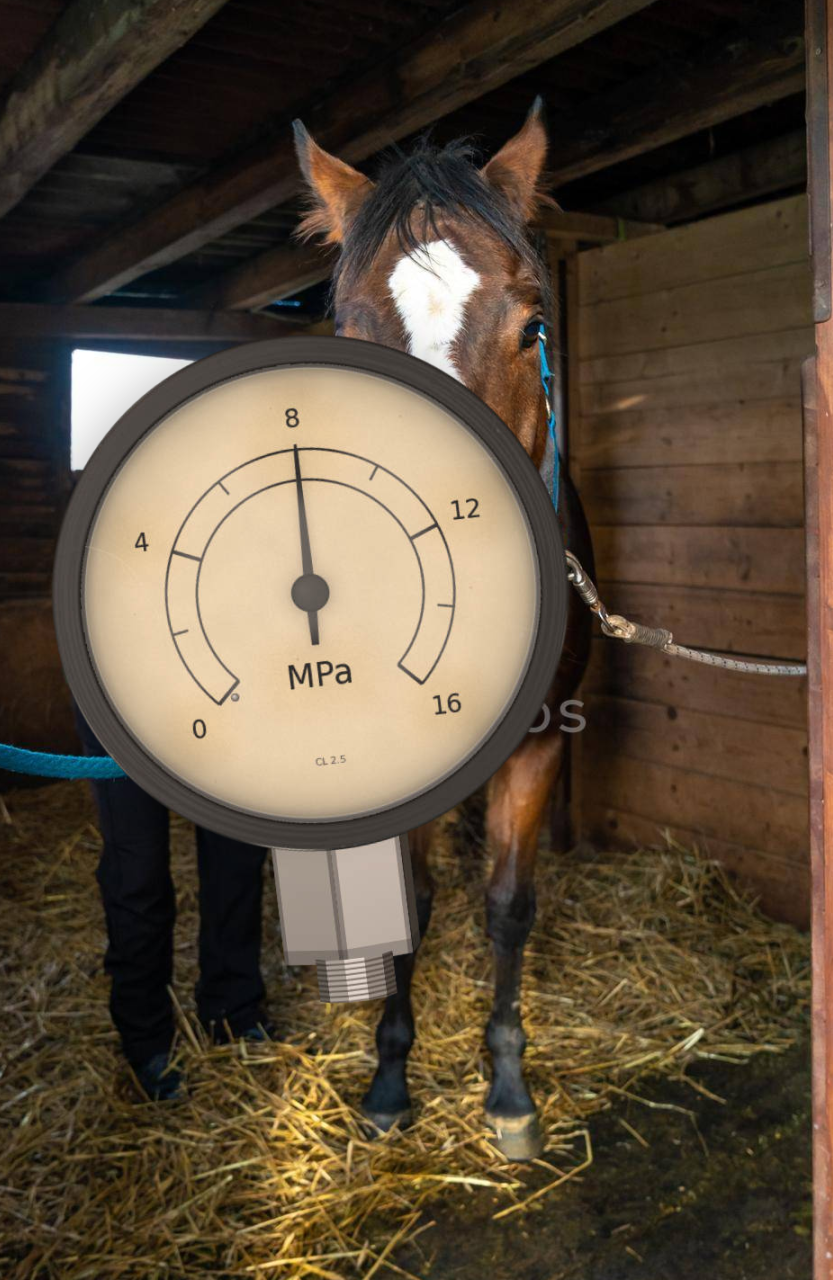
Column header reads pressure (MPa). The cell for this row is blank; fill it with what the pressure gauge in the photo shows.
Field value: 8 MPa
